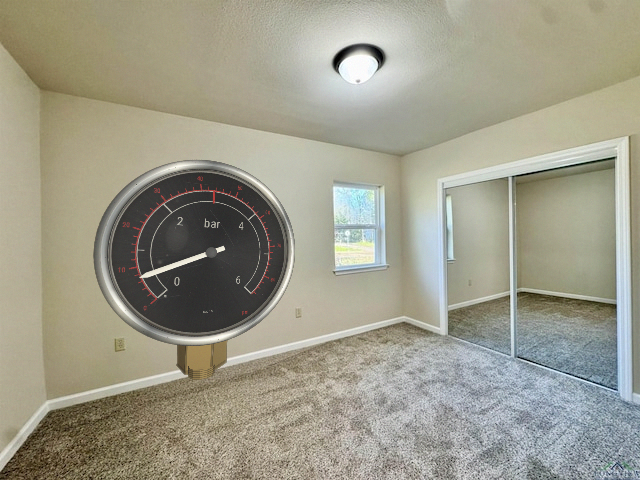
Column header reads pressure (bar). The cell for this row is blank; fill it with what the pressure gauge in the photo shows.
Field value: 0.5 bar
